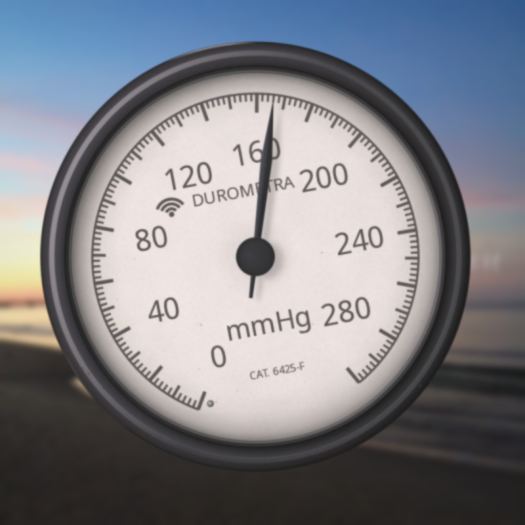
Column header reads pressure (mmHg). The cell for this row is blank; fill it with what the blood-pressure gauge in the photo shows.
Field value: 166 mmHg
